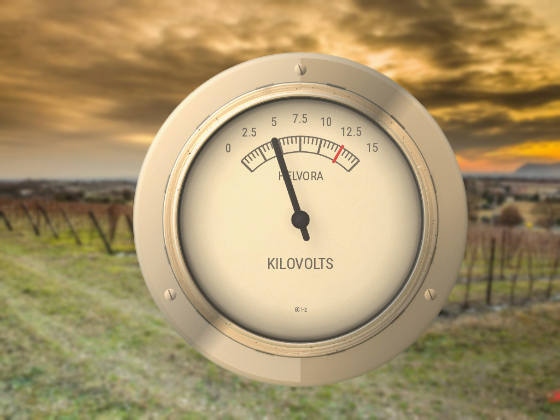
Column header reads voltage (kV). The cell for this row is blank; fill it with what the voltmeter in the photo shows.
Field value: 4.5 kV
